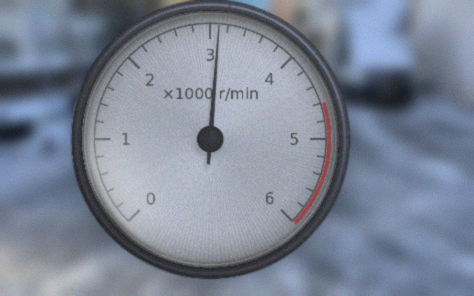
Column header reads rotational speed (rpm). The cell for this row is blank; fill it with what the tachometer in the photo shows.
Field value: 3100 rpm
